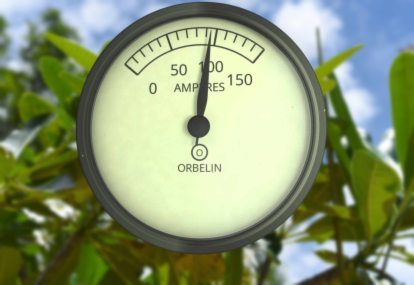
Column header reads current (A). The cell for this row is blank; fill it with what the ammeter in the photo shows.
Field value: 95 A
